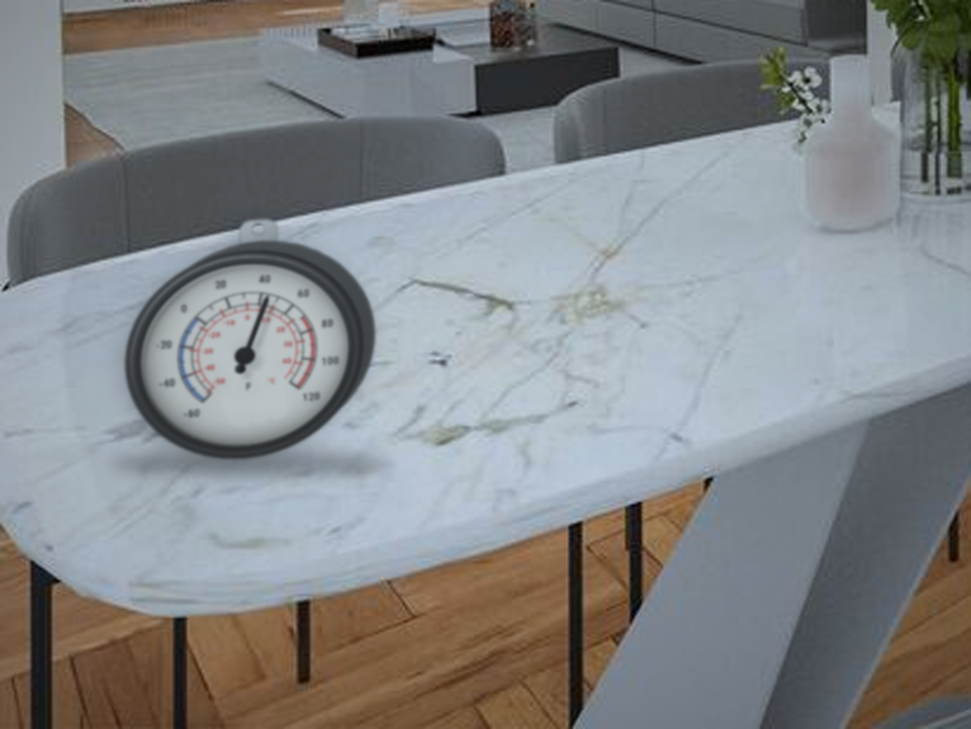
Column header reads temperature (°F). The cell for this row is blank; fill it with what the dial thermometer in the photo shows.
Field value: 45 °F
